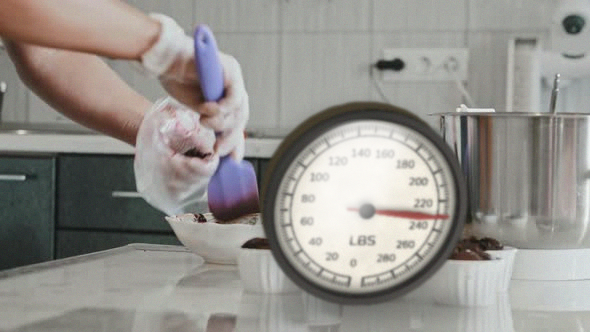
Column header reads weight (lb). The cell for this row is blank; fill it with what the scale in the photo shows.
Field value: 230 lb
